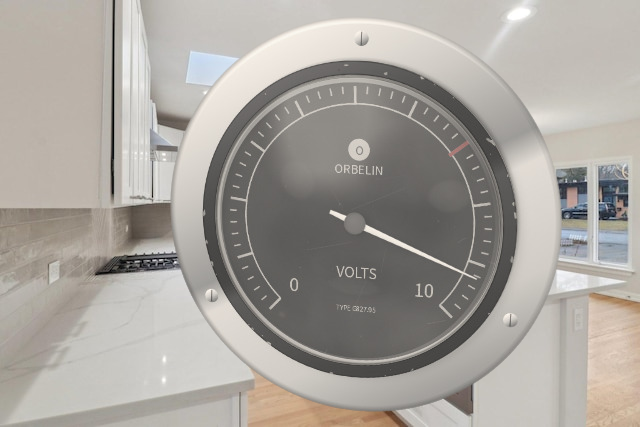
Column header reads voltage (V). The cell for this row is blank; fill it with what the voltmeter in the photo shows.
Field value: 9.2 V
